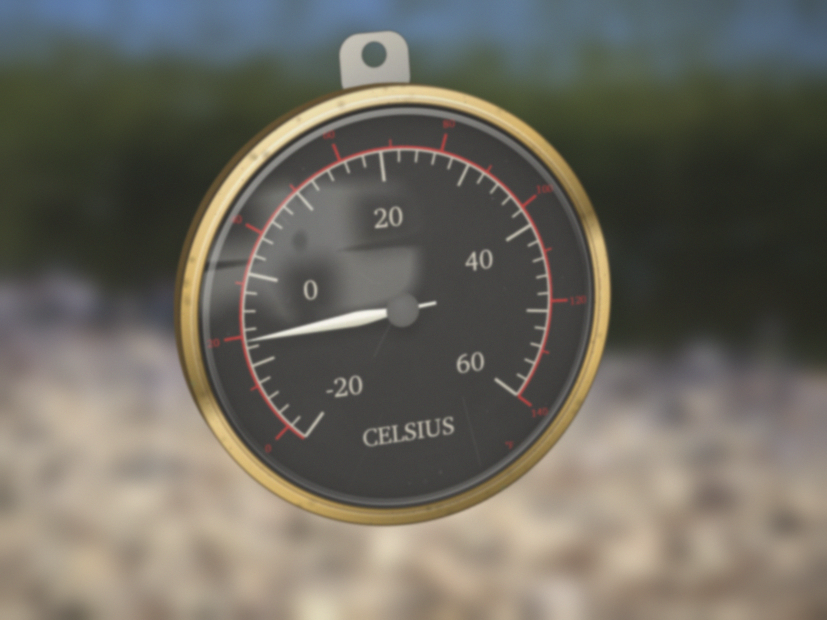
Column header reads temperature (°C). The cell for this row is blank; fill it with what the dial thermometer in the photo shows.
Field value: -7 °C
